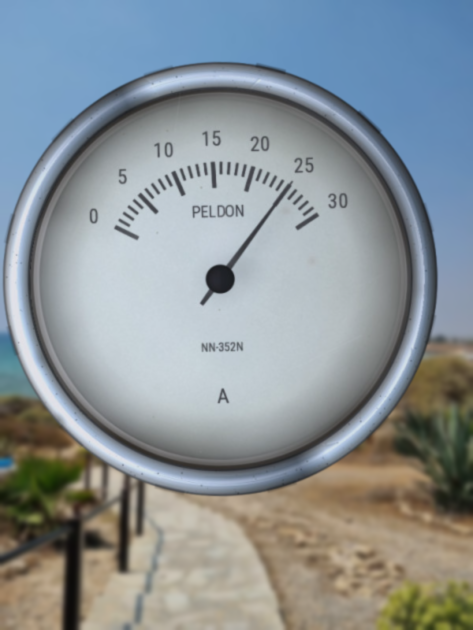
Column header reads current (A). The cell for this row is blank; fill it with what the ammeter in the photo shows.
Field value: 25 A
